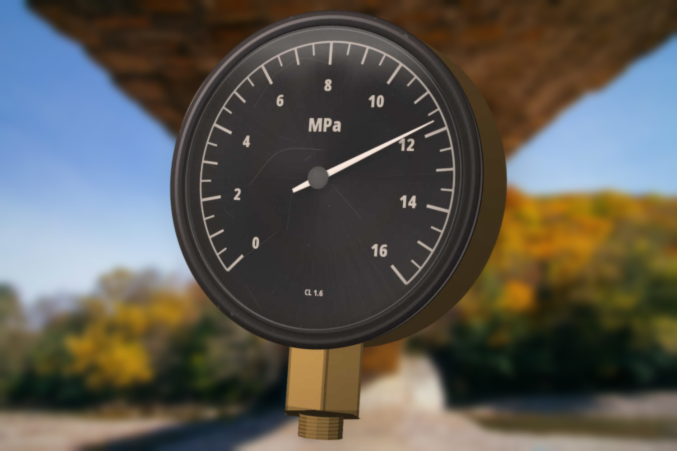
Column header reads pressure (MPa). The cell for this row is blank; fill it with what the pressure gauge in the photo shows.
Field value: 11.75 MPa
